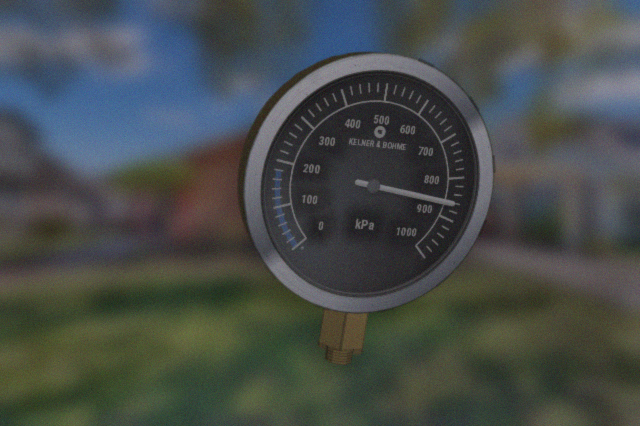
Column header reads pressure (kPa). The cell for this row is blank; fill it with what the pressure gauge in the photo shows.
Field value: 860 kPa
